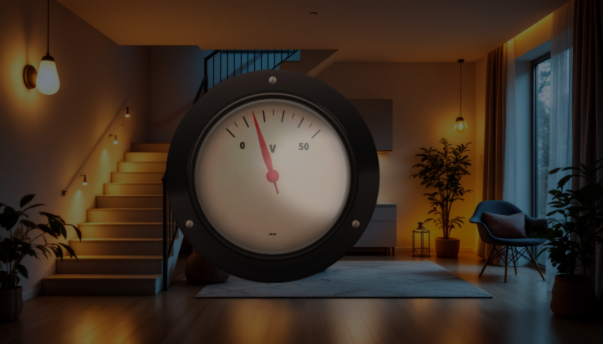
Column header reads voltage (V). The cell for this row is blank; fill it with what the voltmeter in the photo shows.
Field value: 15 V
